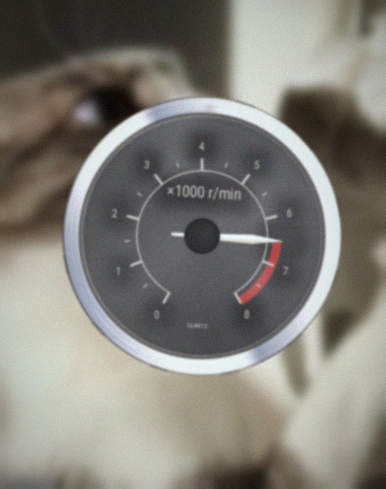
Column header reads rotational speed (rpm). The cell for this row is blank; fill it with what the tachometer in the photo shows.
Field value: 6500 rpm
